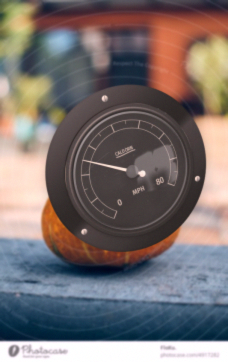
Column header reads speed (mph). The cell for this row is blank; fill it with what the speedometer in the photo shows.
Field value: 25 mph
